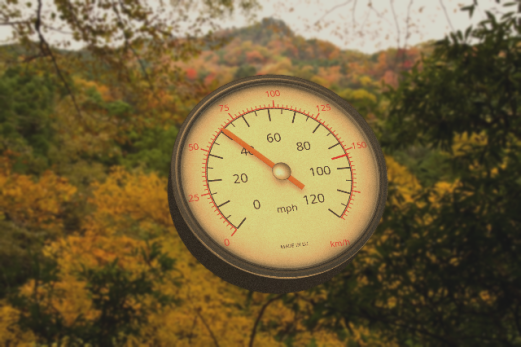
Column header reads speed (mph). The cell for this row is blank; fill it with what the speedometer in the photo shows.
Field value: 40 mph
